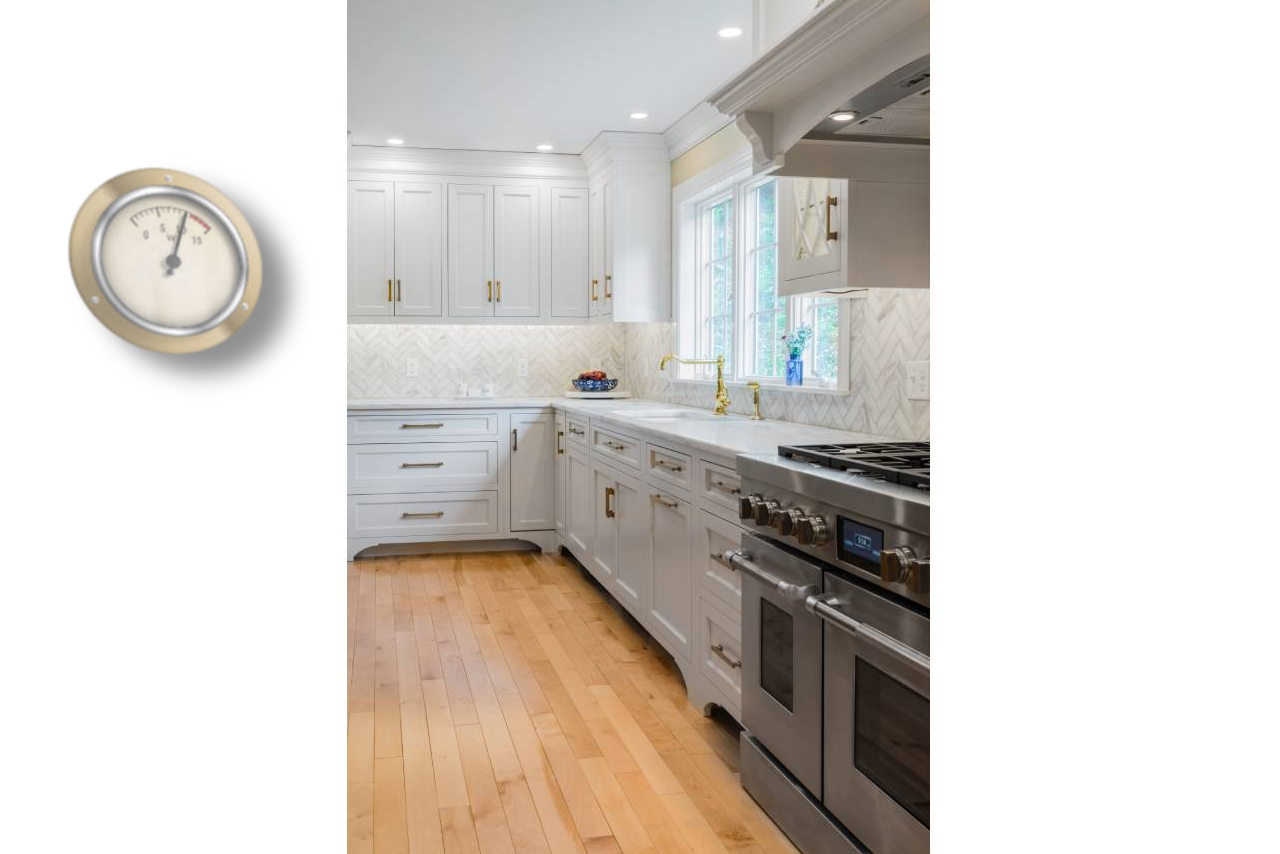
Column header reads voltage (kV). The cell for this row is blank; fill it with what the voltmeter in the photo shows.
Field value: 10 kV
